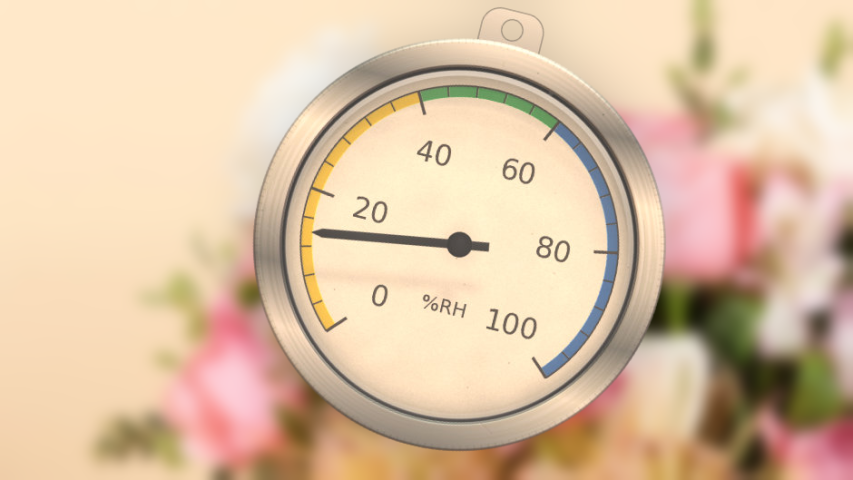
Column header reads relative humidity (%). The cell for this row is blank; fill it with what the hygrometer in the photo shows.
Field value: 14 %
